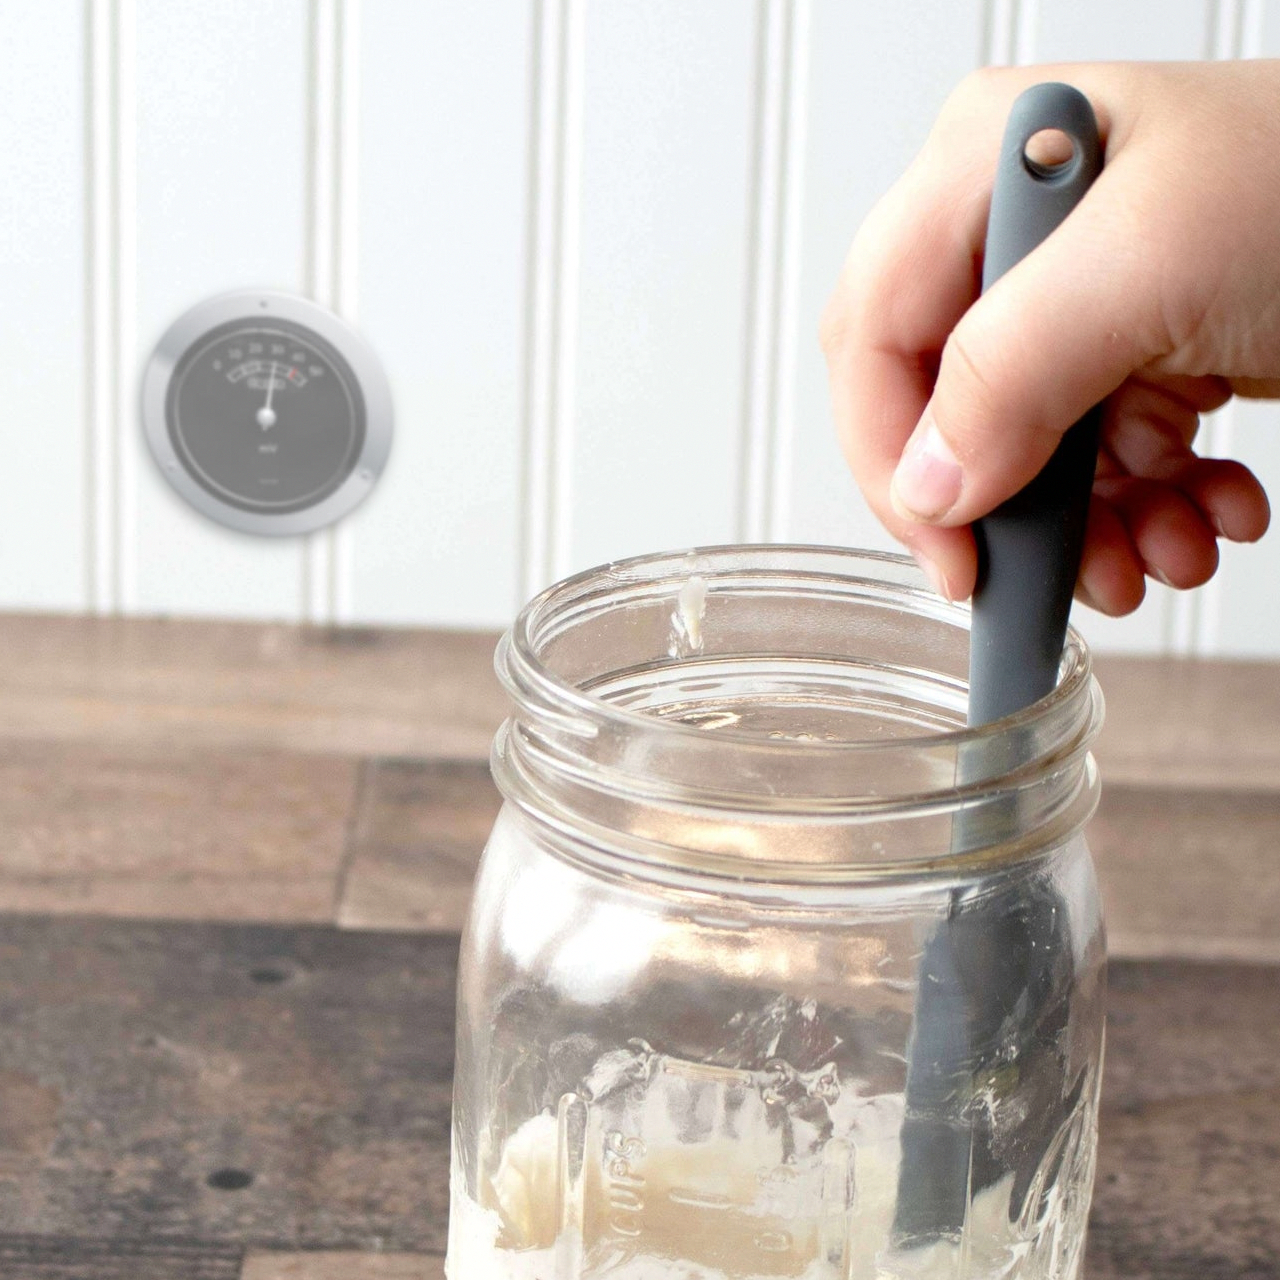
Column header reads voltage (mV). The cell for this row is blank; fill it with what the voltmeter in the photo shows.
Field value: 30 mV
